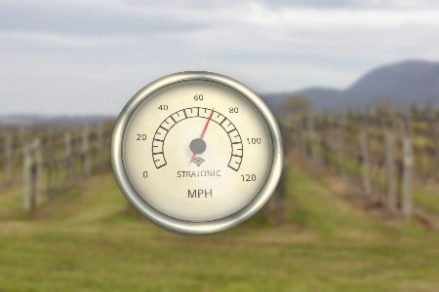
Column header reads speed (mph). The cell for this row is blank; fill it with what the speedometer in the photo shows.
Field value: 70 mph
